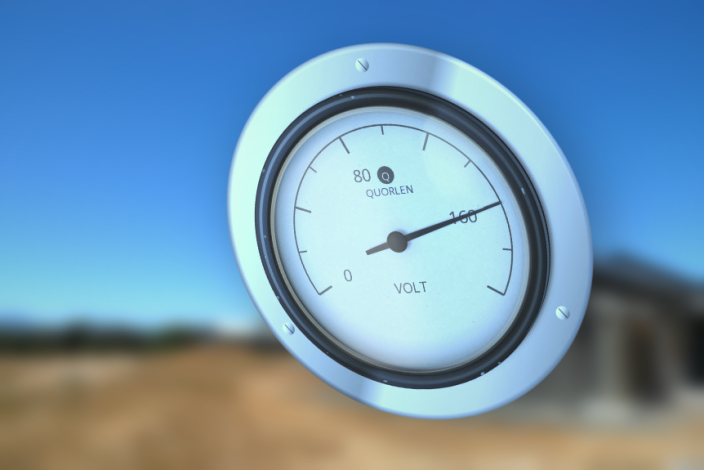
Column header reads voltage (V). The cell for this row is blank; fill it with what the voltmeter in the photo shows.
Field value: 160 V
